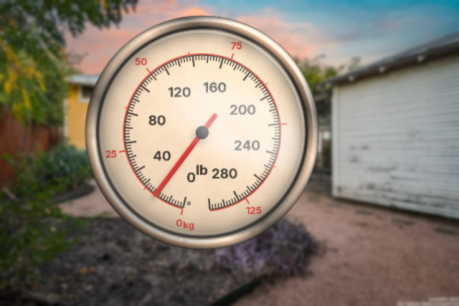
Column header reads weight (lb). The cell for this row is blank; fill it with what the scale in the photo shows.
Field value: 20 lb
